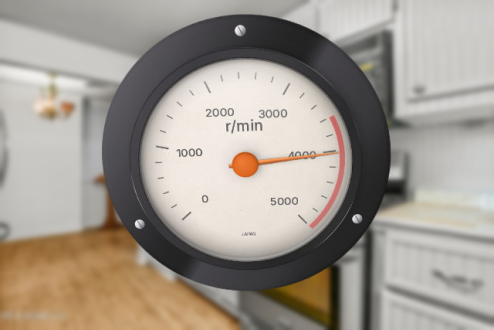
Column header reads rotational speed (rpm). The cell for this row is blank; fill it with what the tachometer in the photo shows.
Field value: 4000 rpm
